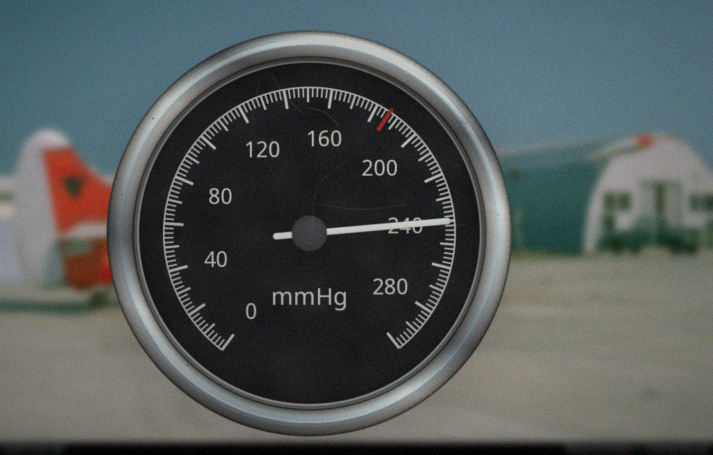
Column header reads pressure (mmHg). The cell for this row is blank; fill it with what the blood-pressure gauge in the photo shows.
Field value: 240 mmHg
